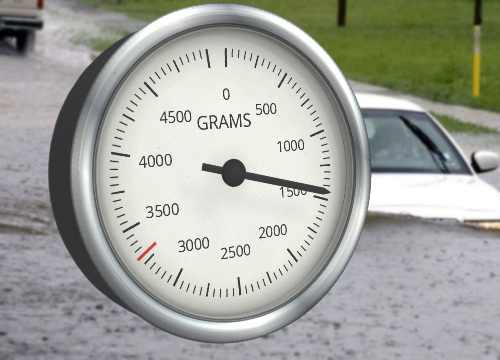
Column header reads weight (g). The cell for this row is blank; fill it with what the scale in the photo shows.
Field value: 1450 g
